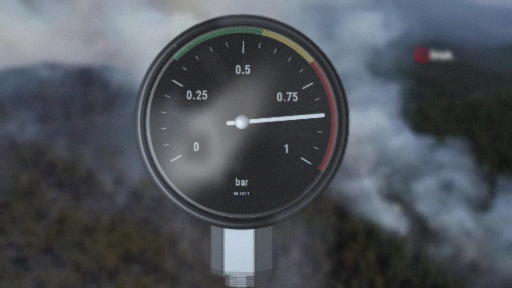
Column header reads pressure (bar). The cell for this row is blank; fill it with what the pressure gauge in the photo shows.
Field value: 0.85 bar
